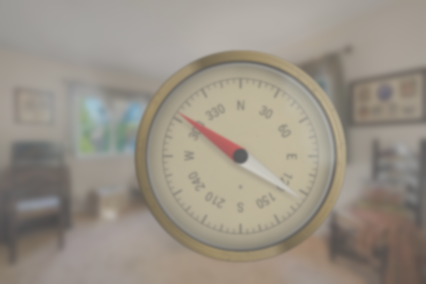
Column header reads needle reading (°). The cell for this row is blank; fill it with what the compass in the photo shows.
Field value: 305 °
